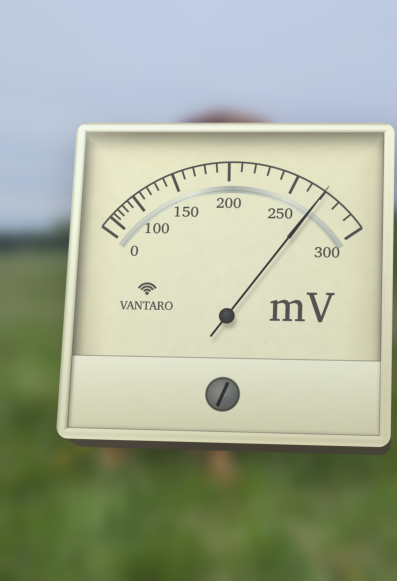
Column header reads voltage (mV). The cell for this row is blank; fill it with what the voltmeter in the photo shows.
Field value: 270 mV
